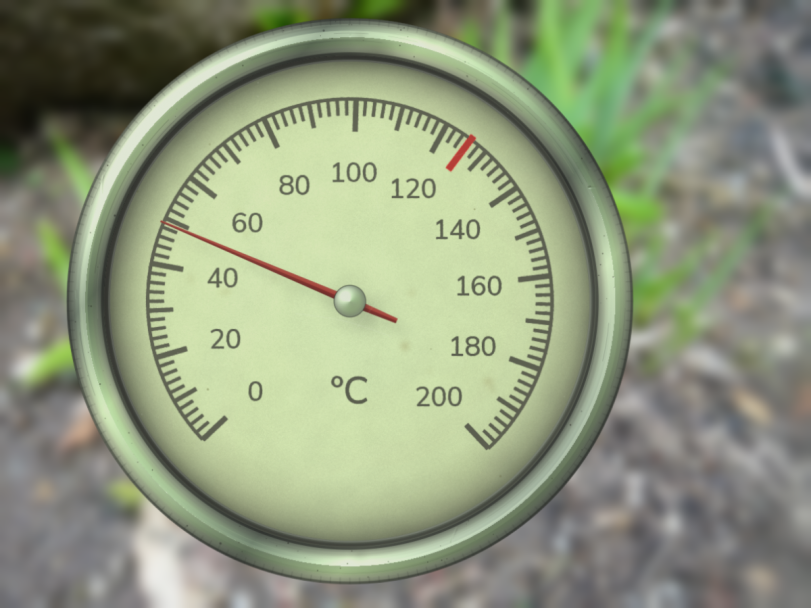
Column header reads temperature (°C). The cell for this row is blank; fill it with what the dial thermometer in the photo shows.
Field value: 49 °C
